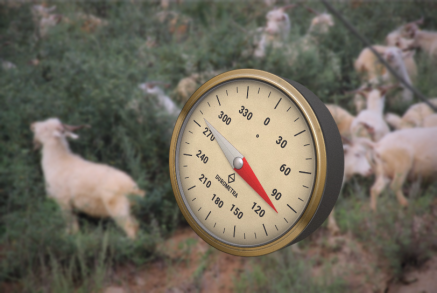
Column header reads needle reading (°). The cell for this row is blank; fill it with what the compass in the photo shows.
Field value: 100 °
